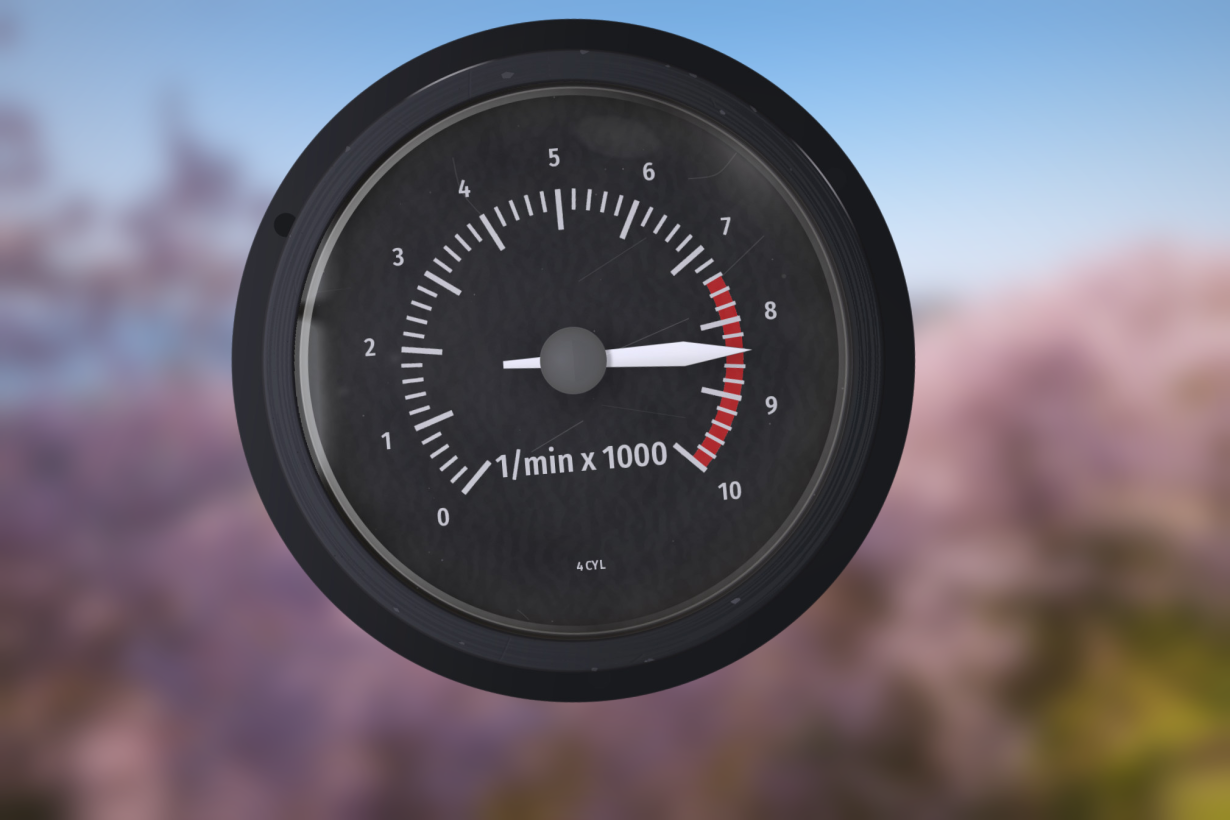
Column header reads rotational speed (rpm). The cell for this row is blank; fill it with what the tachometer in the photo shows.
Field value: 8400 rpm
